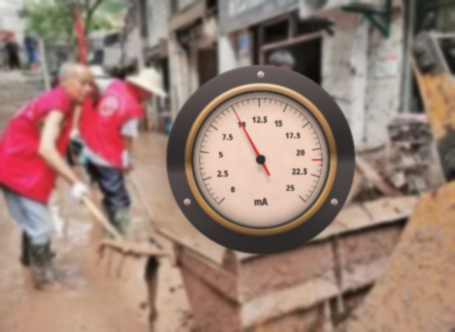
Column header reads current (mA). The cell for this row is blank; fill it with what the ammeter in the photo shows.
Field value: 10 mA
